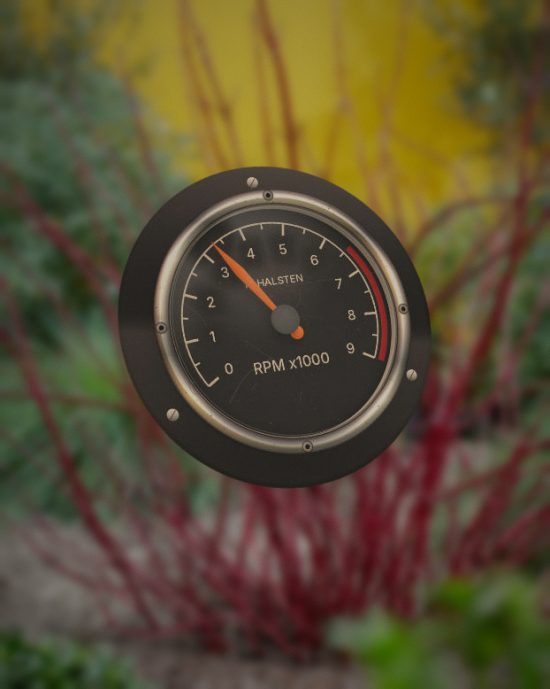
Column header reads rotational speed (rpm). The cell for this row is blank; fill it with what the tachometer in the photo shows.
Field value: 3250 rpm
